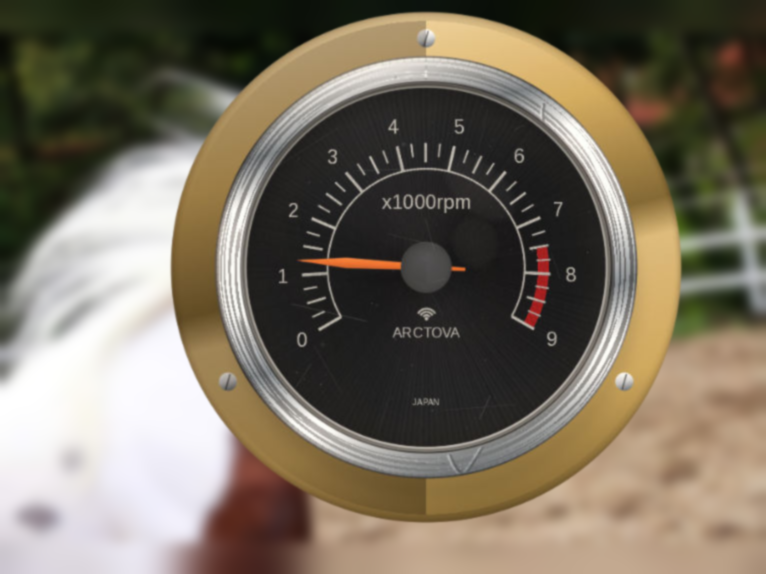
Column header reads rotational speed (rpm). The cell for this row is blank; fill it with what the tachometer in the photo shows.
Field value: 1250 rpm
